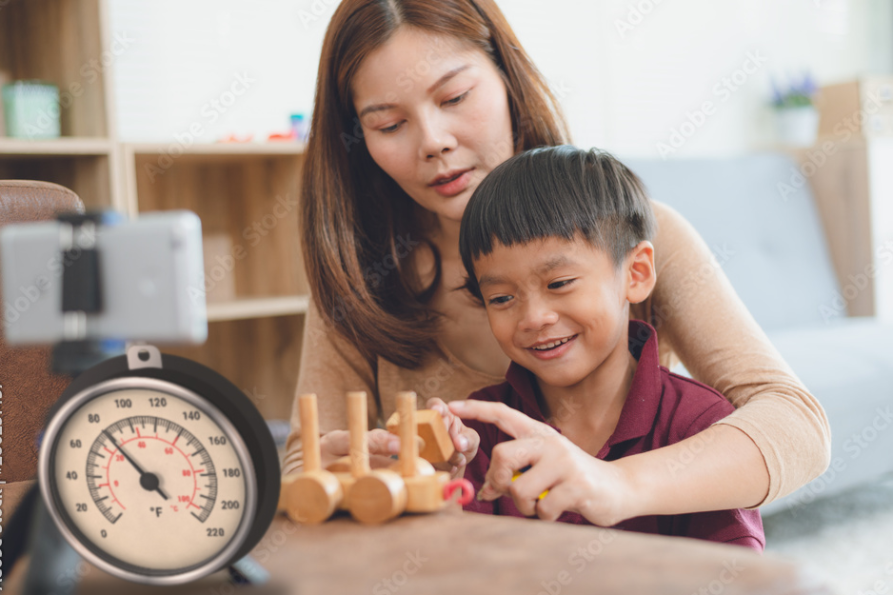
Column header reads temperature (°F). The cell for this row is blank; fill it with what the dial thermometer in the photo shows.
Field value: 80 °F
